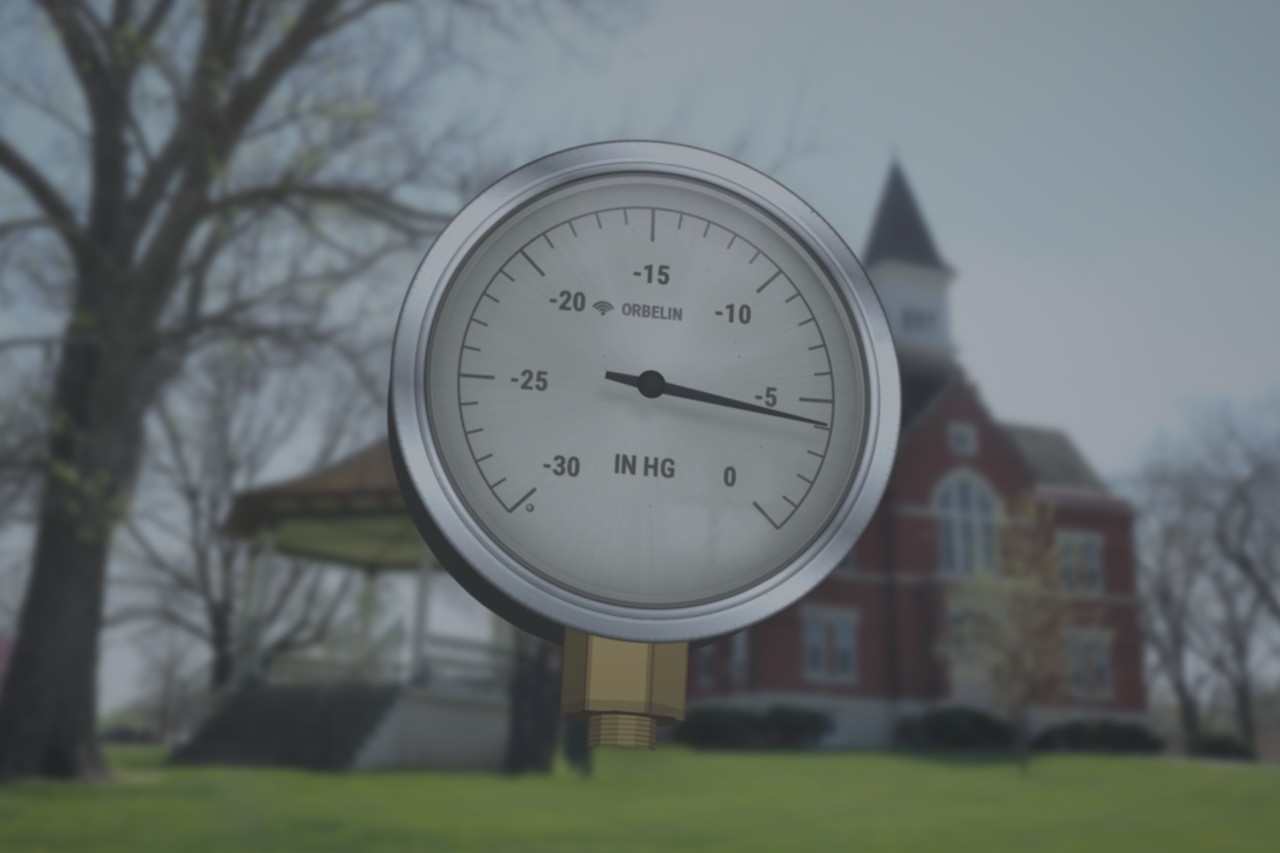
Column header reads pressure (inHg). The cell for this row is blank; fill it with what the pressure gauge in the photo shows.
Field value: -4 inHg
